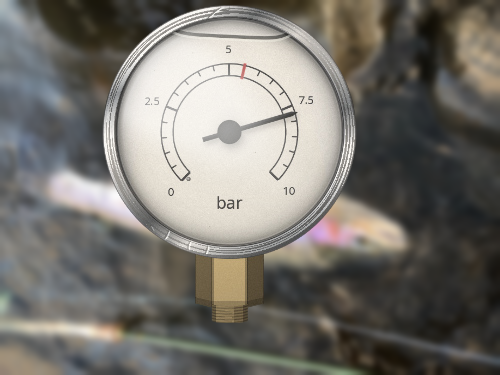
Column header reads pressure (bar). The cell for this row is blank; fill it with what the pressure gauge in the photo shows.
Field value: 7.75 bar
